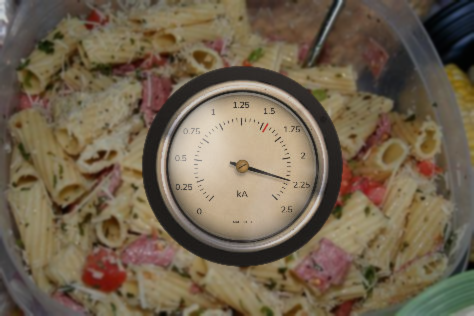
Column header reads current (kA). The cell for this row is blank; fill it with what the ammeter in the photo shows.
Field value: 2.25 kA
